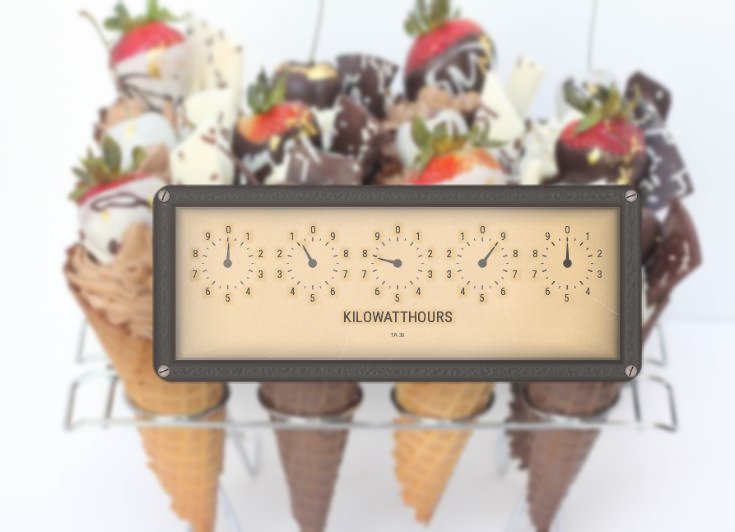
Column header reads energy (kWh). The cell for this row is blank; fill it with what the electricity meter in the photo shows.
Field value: 790 kWh
